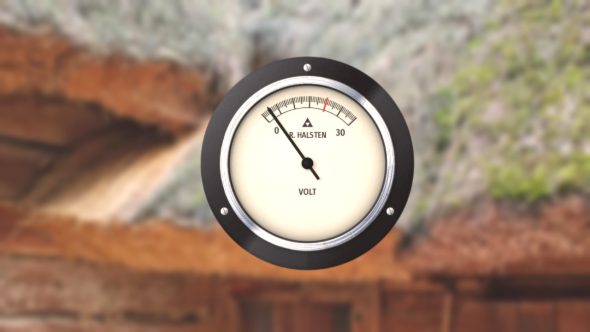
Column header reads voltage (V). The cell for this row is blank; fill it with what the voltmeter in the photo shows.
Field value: 2.5 V
